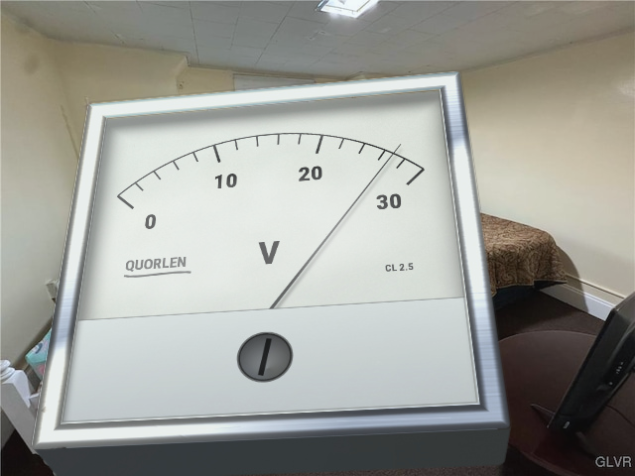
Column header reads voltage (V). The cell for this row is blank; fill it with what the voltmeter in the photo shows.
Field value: 27 V
